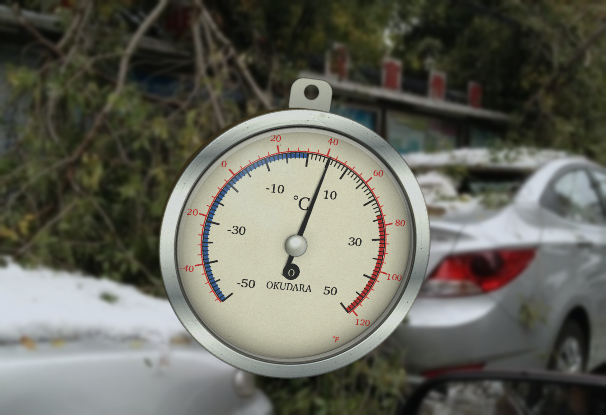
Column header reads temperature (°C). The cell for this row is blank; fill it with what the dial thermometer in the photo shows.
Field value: 5 °C
